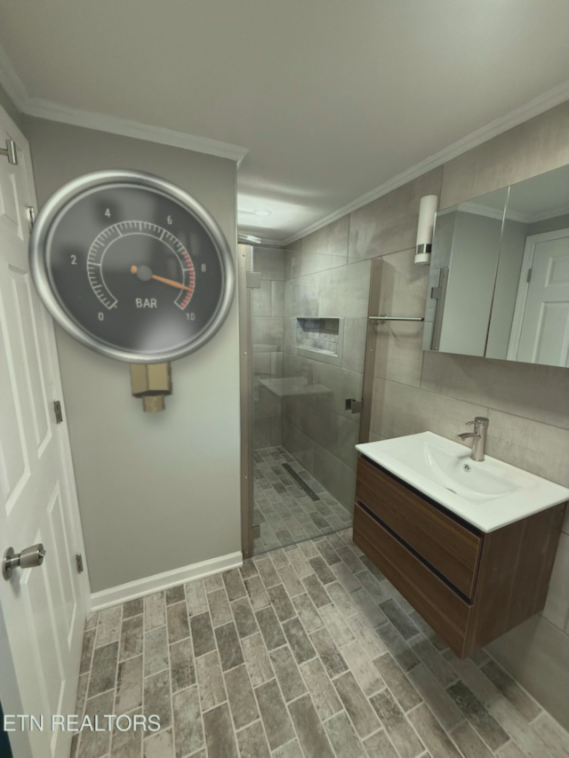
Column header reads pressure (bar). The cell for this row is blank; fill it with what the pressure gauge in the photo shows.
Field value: 9 bar
